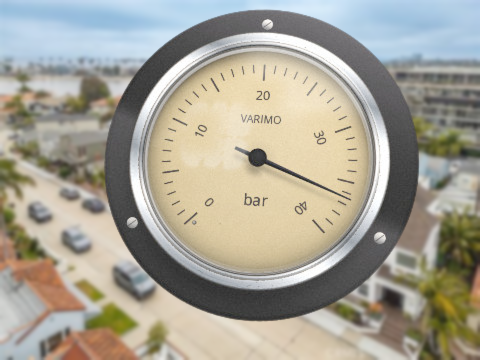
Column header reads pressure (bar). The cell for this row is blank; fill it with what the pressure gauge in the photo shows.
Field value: 36.5 bar
